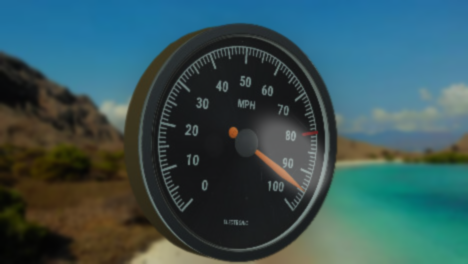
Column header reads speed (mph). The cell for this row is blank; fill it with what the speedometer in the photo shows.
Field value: 95 mph
